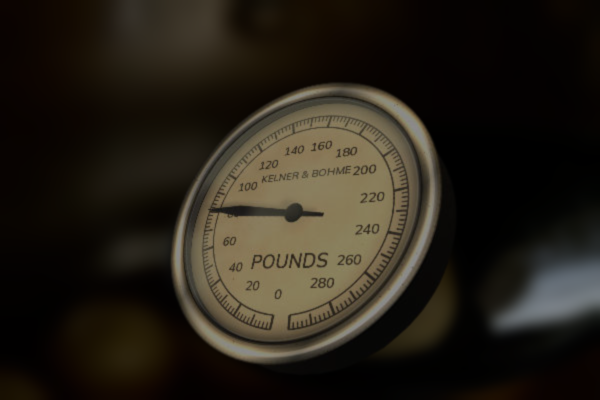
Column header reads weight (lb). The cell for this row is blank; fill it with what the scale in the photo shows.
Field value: 80 lb
